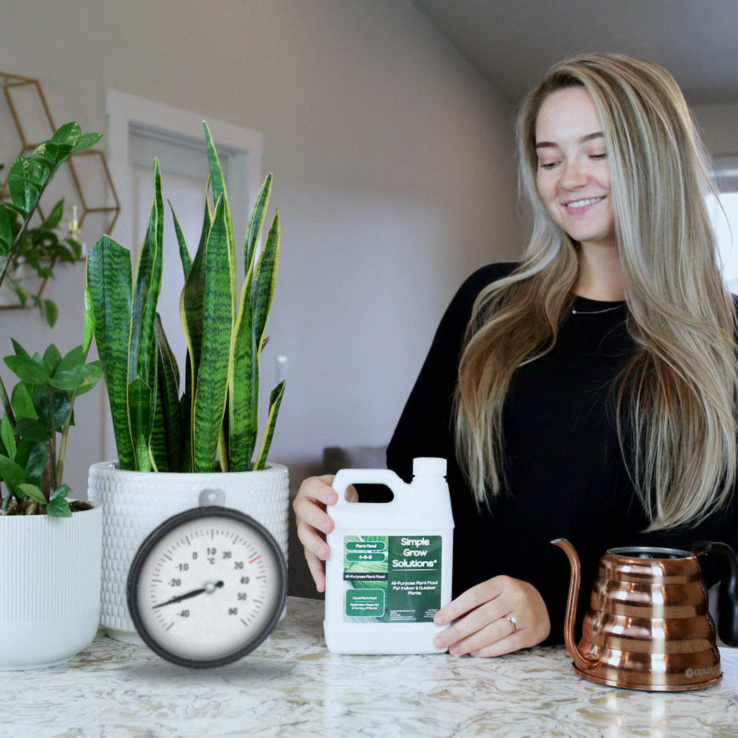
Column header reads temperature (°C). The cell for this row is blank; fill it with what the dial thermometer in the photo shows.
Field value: -30 °C
